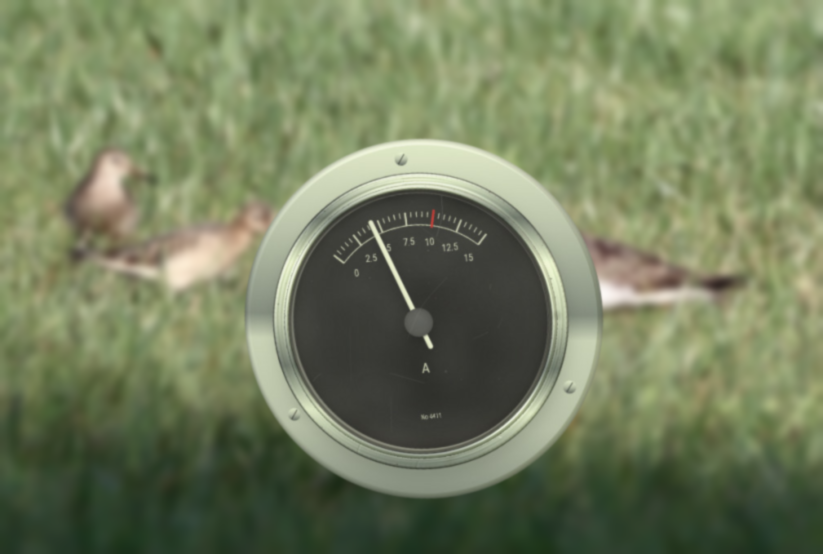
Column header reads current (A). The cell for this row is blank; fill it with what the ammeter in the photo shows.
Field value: 4.5 A
